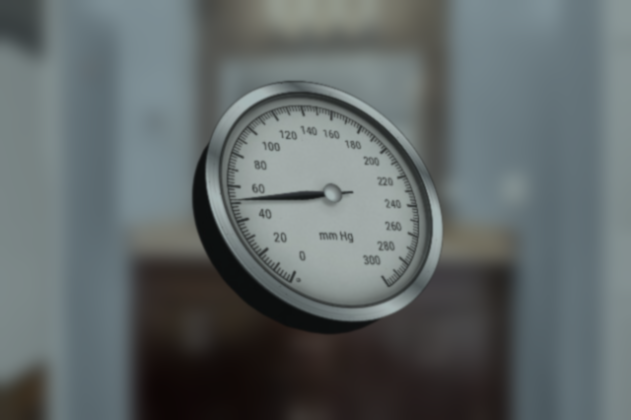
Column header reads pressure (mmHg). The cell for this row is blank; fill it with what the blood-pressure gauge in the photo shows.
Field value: 50 mmHg
